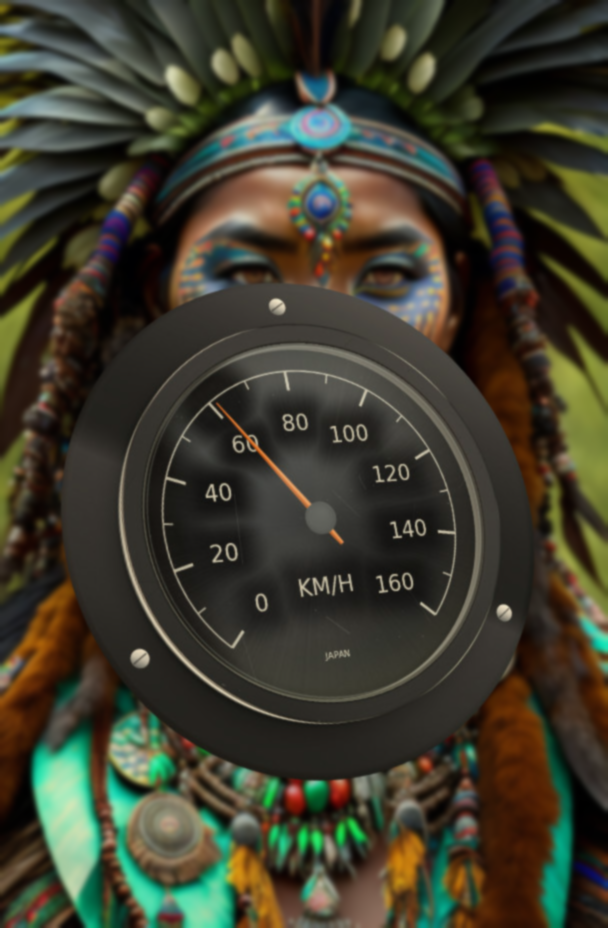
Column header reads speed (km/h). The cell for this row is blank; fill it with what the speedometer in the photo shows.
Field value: 60 km/h
